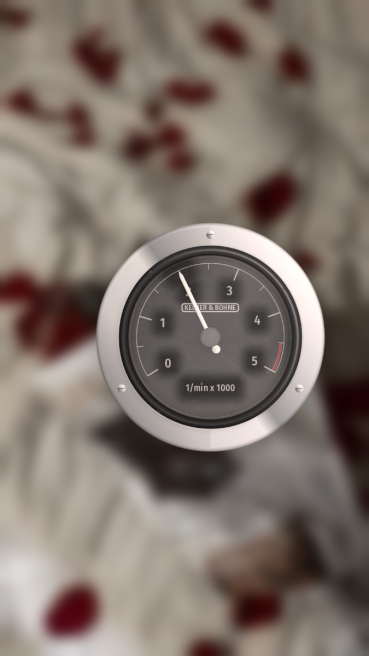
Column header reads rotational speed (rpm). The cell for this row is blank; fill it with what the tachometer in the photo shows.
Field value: 2000 rpm
